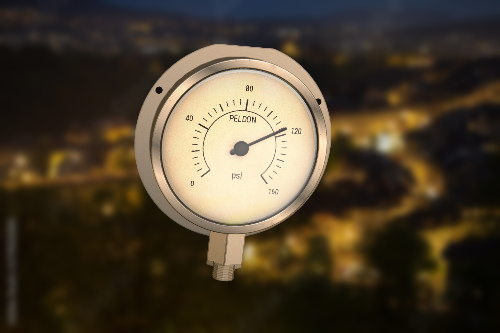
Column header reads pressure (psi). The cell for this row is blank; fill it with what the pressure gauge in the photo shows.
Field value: 115 psi
